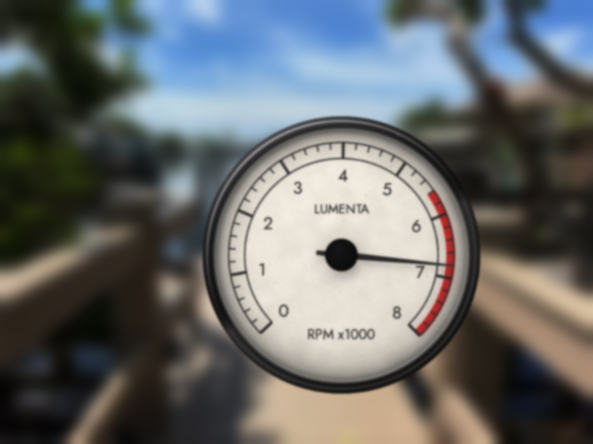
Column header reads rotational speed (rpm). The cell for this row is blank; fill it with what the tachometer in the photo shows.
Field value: 6800 rpm
